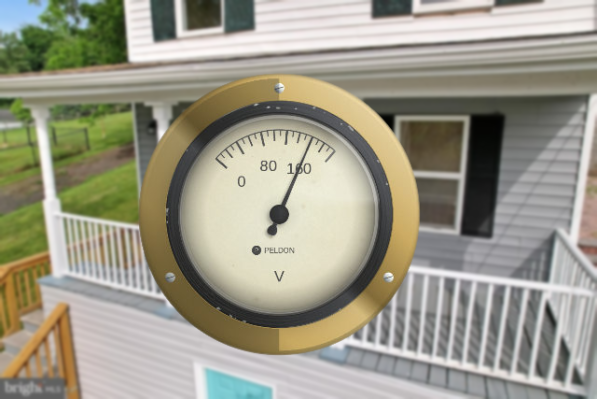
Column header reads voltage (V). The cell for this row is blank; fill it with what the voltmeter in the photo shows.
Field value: 160 V
